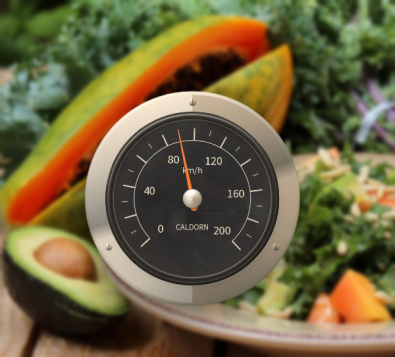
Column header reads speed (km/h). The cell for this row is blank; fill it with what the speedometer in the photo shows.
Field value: 90 km/h
